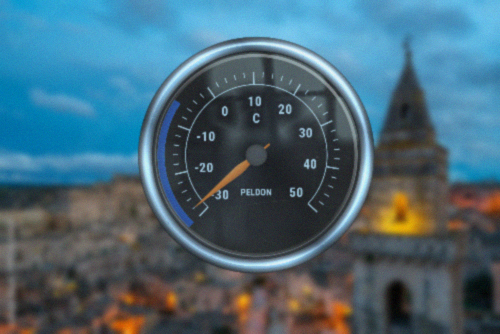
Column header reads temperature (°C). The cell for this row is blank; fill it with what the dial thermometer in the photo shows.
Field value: -28 °C
